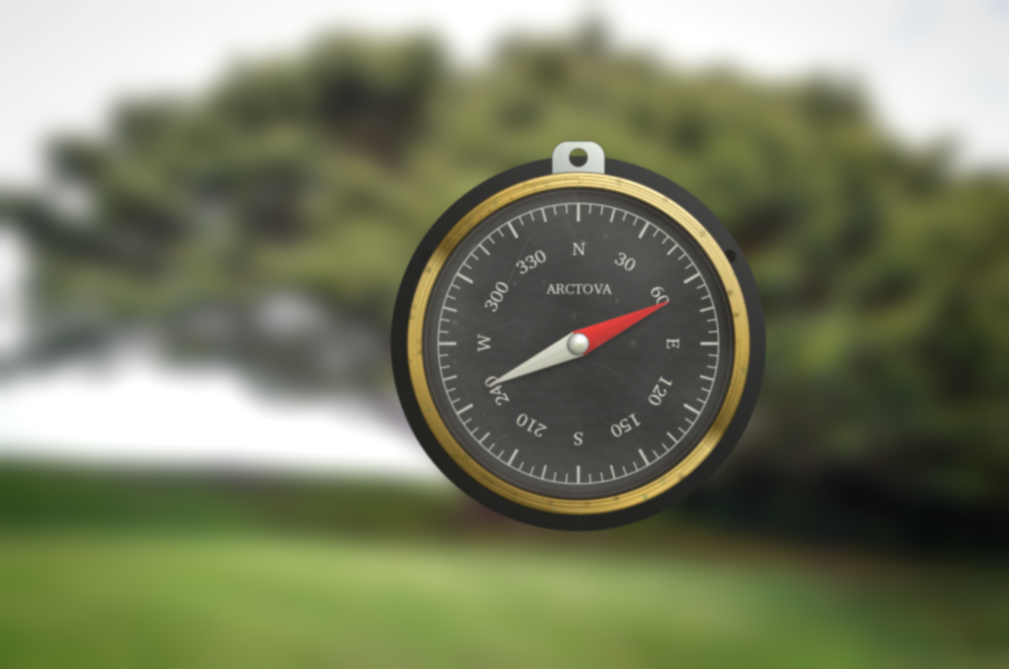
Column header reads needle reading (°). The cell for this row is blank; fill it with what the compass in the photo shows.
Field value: 65 °
